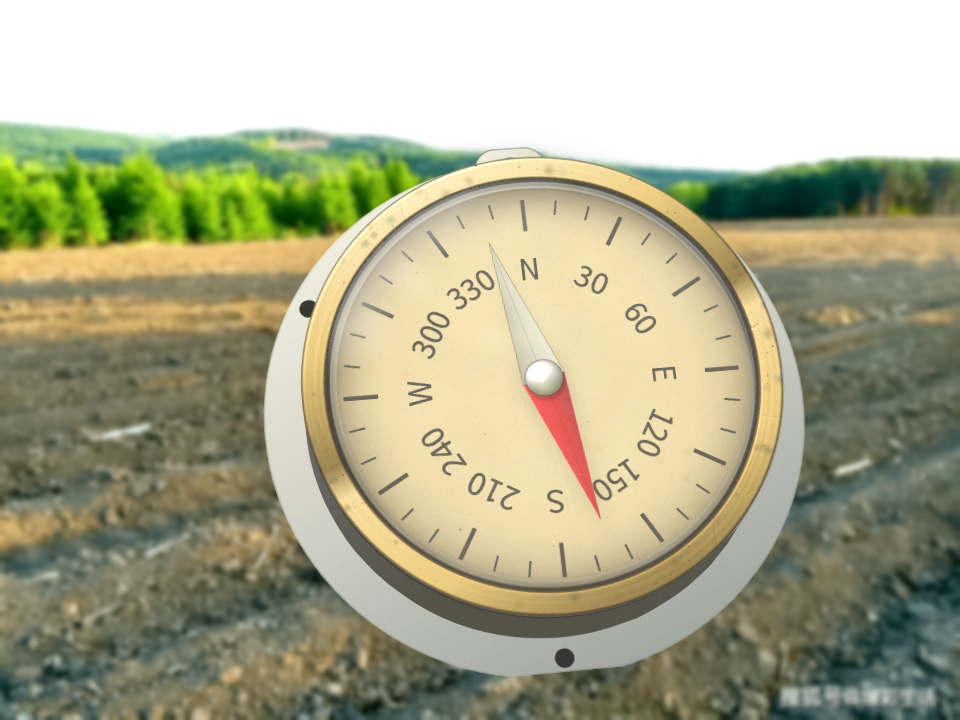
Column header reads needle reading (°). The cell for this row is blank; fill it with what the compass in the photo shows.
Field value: 165 °
